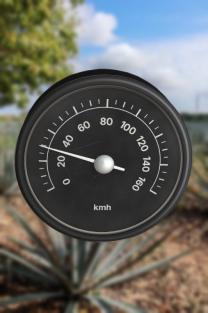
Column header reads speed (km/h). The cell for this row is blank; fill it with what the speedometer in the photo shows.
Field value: 30 km/h
